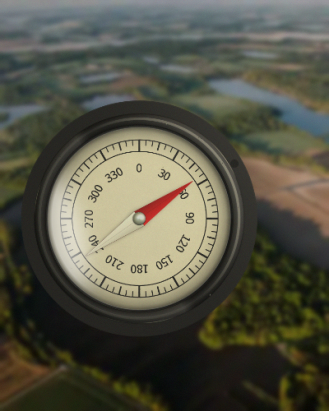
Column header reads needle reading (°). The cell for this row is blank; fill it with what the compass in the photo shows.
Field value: 55 °
